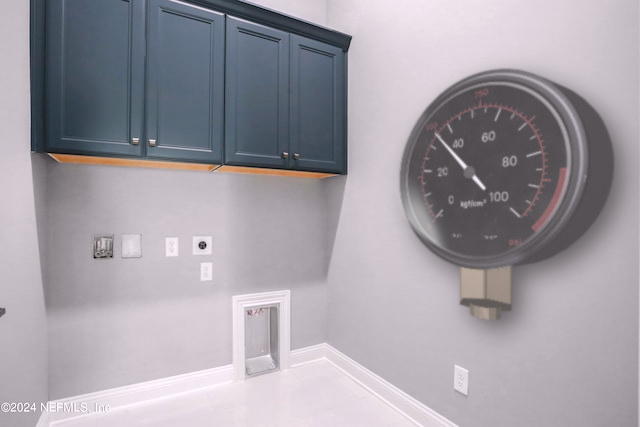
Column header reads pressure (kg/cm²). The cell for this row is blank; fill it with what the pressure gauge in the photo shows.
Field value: 35 kg/cm²
